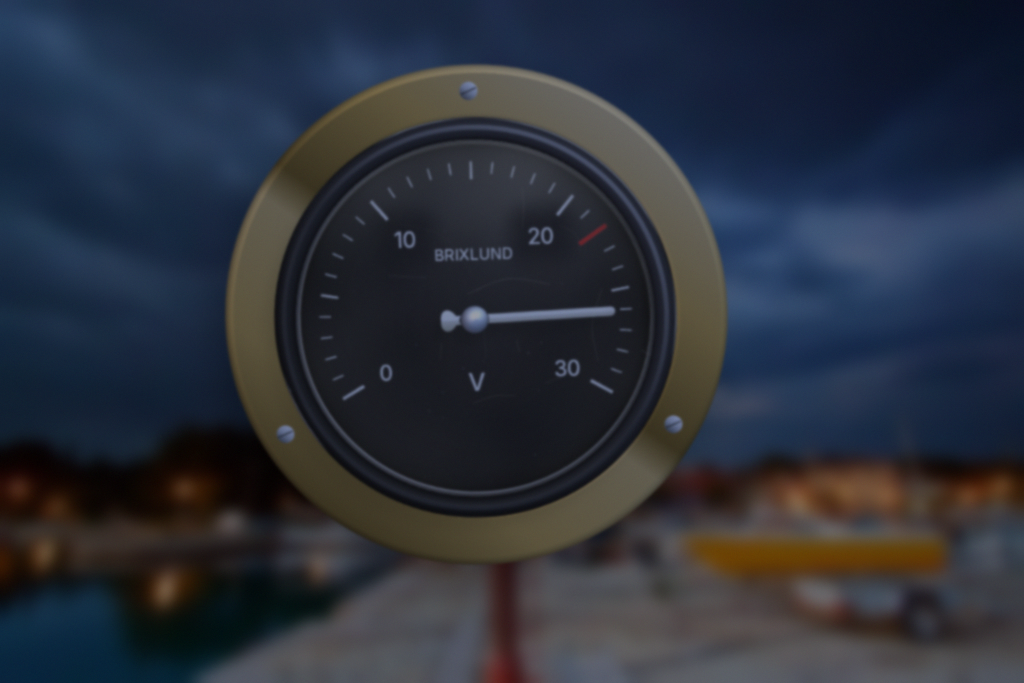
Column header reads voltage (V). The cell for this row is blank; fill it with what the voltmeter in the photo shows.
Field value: 26 V
